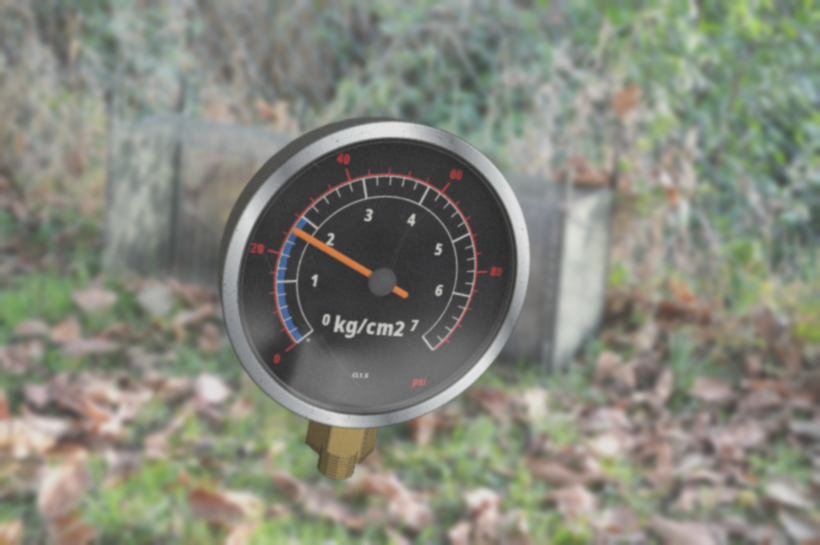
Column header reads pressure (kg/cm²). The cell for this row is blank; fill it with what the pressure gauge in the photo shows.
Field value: 1.8 kg/cm²
